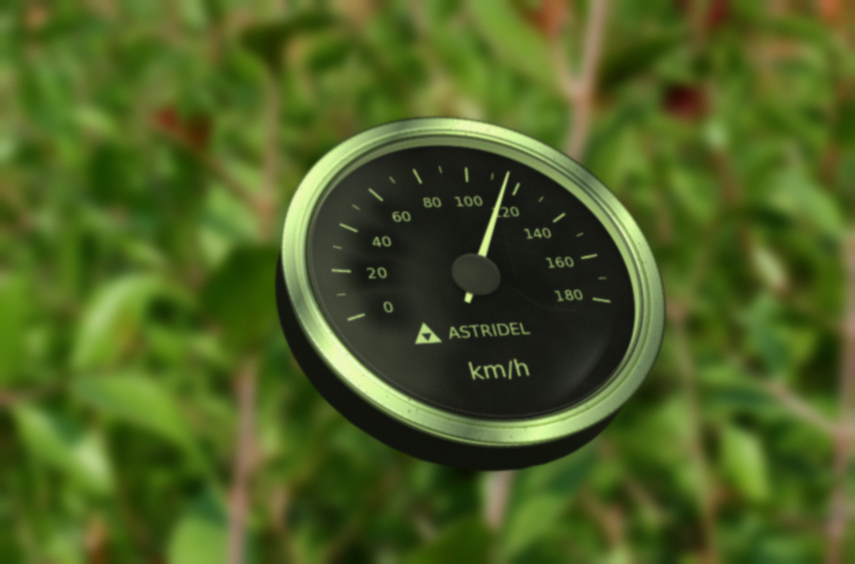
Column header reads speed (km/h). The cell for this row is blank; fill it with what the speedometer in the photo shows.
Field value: 115 km/h
